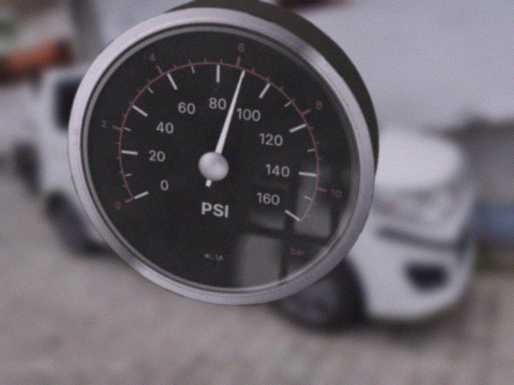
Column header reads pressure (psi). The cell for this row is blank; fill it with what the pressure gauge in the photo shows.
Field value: 90 psi
